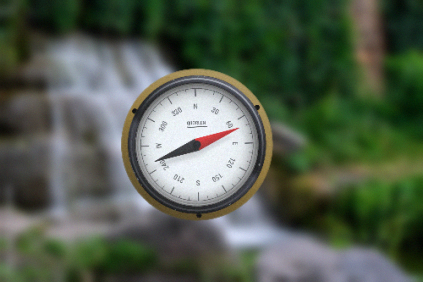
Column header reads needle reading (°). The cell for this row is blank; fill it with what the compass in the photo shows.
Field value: 70 °
